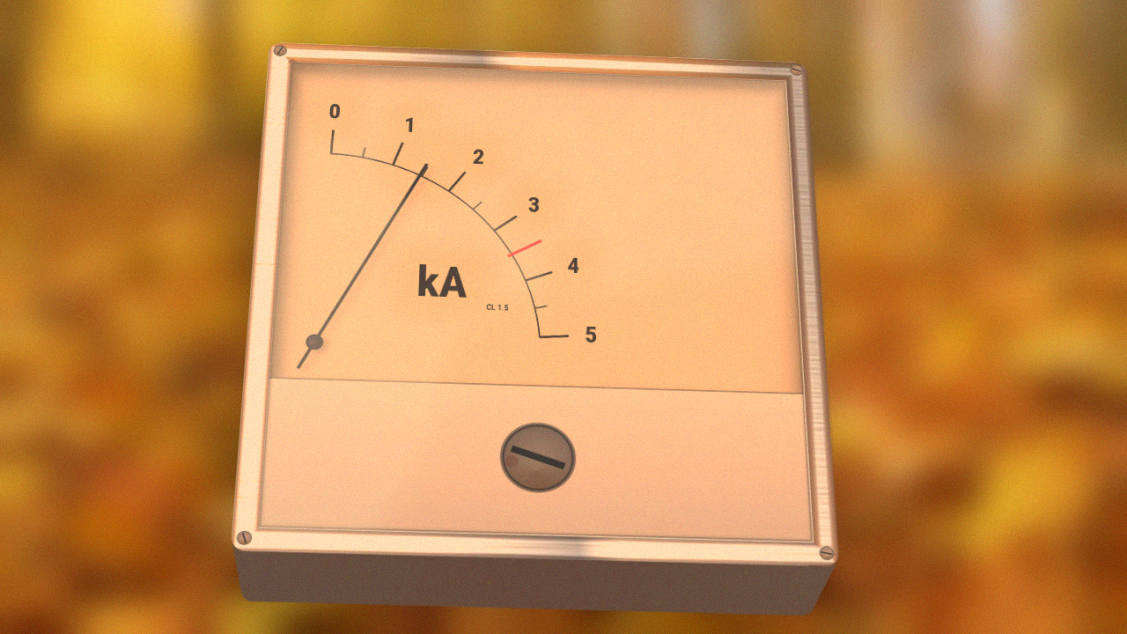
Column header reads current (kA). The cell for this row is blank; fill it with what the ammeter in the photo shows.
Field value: 1.5 kA
